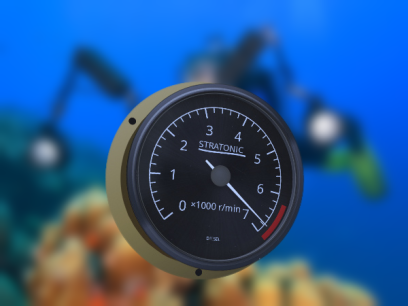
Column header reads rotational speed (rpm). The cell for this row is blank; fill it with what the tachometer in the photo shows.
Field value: 6800 rpm
